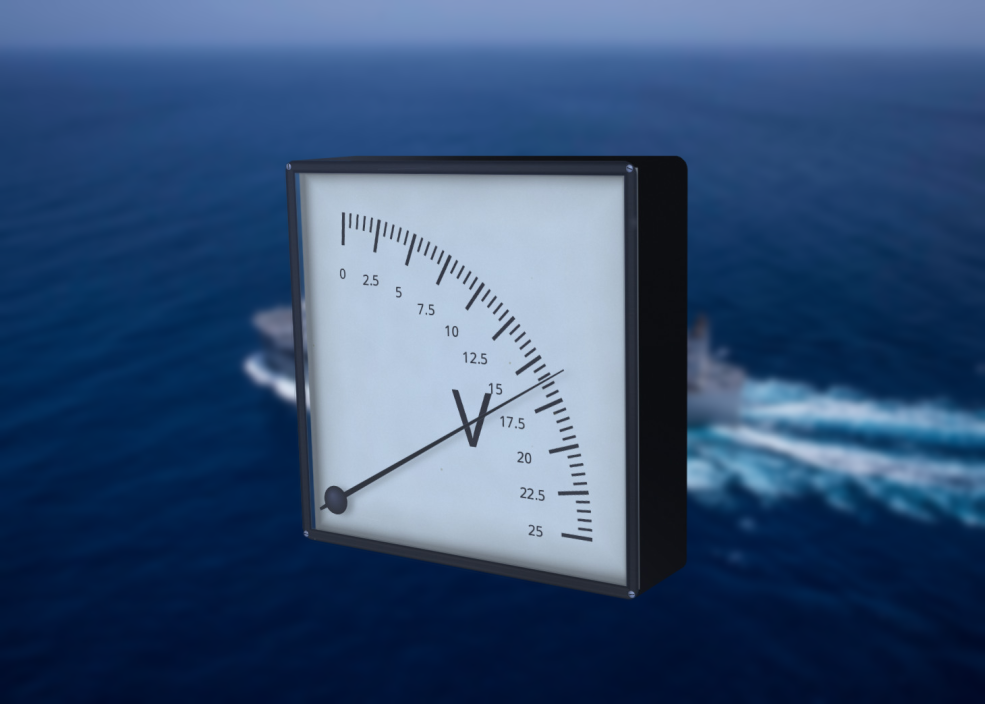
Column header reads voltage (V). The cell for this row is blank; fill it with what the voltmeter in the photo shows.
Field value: 16.25 V
